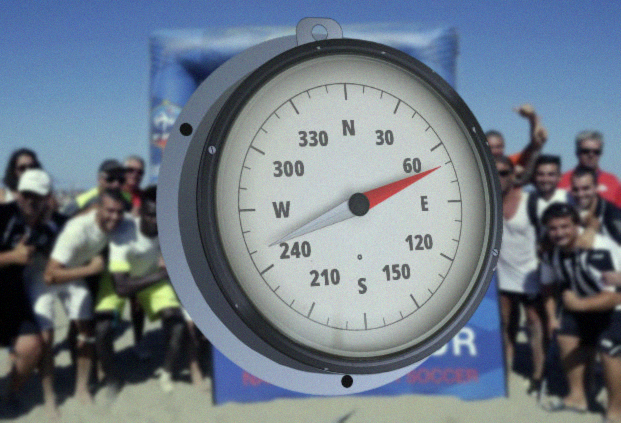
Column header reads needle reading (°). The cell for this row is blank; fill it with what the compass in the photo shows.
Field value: 70 °
